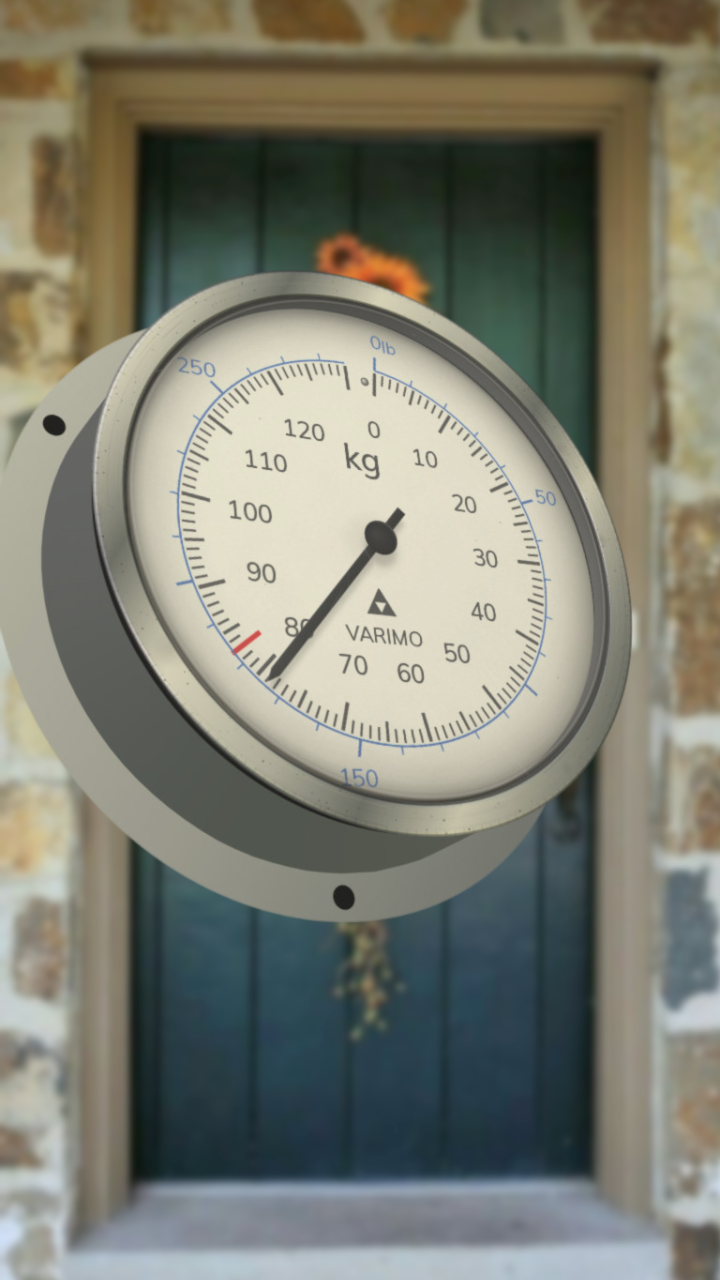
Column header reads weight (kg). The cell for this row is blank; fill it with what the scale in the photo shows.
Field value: 79 kg
